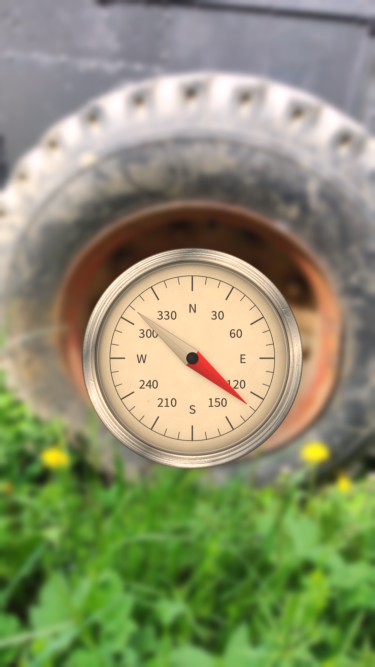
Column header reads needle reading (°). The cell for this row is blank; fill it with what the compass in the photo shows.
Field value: 130 °
